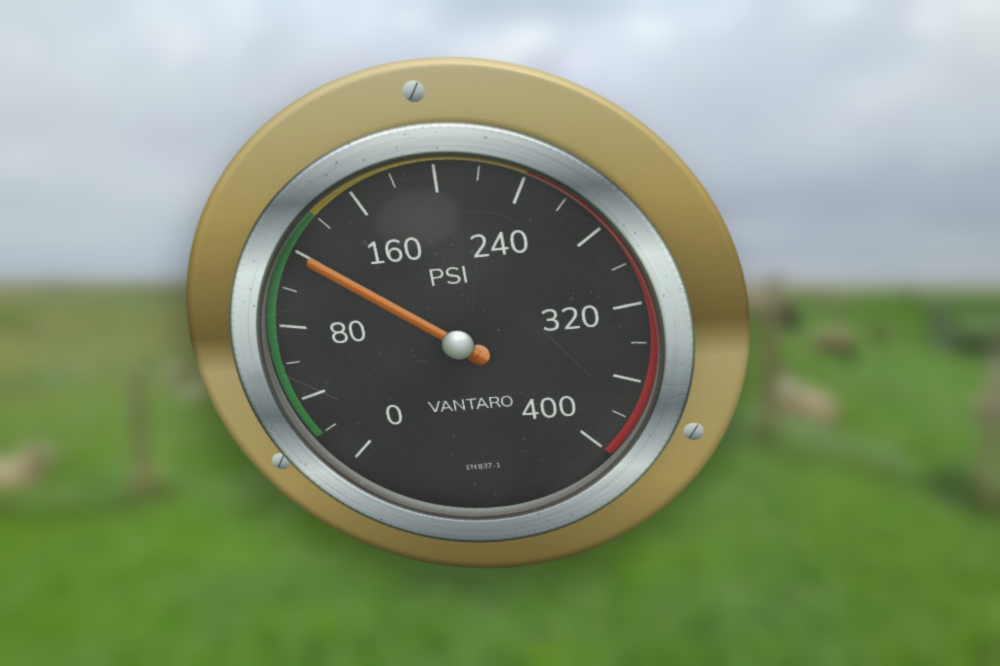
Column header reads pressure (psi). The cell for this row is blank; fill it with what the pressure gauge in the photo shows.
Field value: 120 psi
